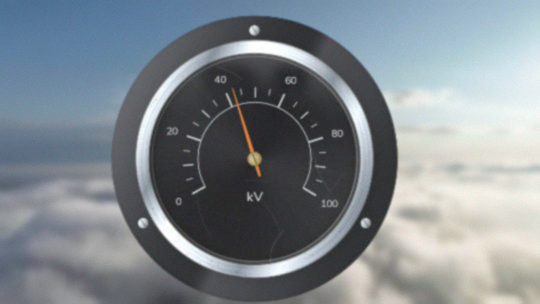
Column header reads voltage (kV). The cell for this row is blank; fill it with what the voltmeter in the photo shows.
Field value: 42.5 kV
